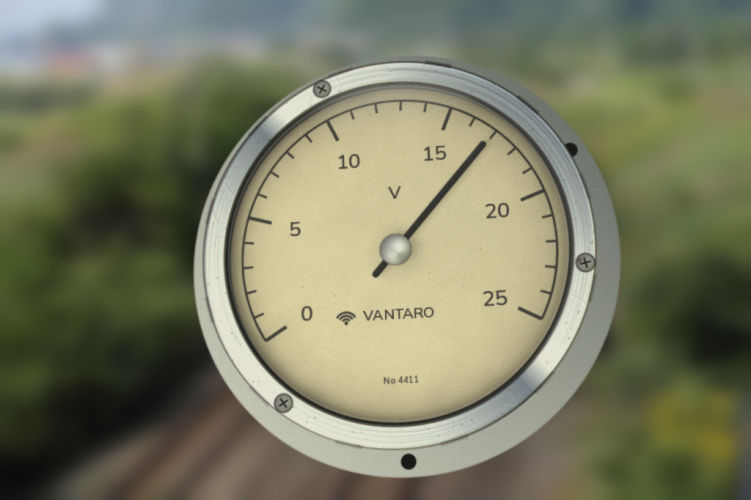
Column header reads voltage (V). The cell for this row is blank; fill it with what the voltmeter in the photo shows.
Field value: 17 V
